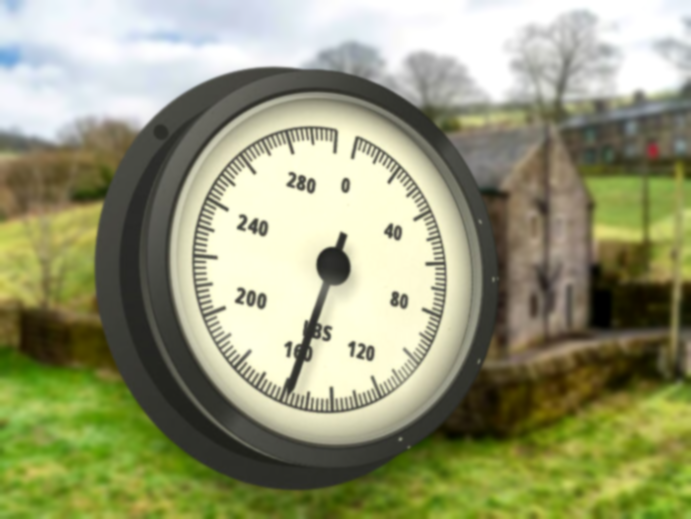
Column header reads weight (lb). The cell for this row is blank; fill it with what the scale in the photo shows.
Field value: 160 lb
